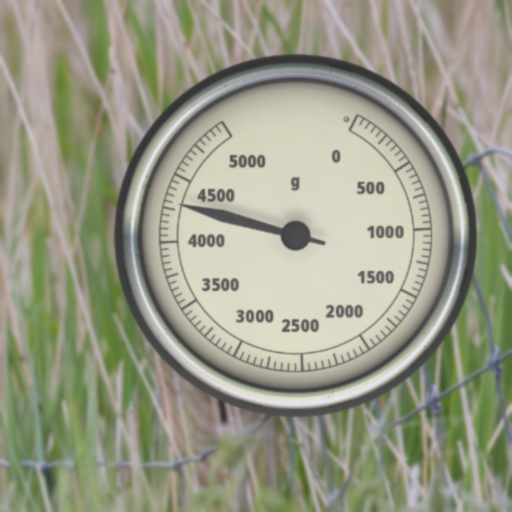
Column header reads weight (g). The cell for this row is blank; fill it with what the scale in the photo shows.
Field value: 4300 g
